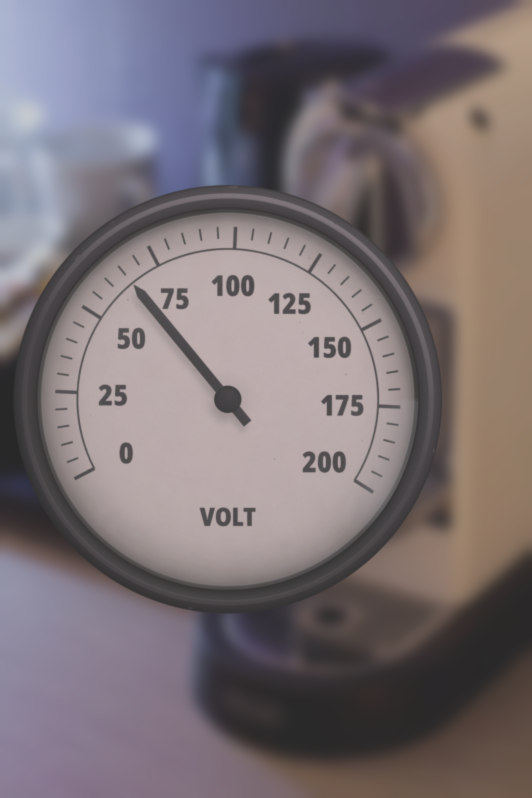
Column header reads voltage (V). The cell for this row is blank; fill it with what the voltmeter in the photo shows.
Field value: 65 V
